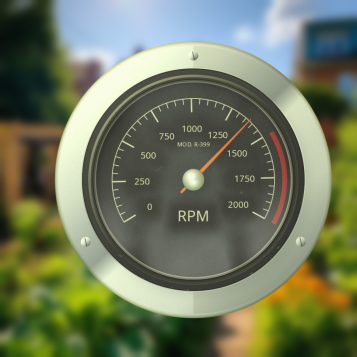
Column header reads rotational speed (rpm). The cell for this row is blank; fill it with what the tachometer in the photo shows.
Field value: 1375 rpm
